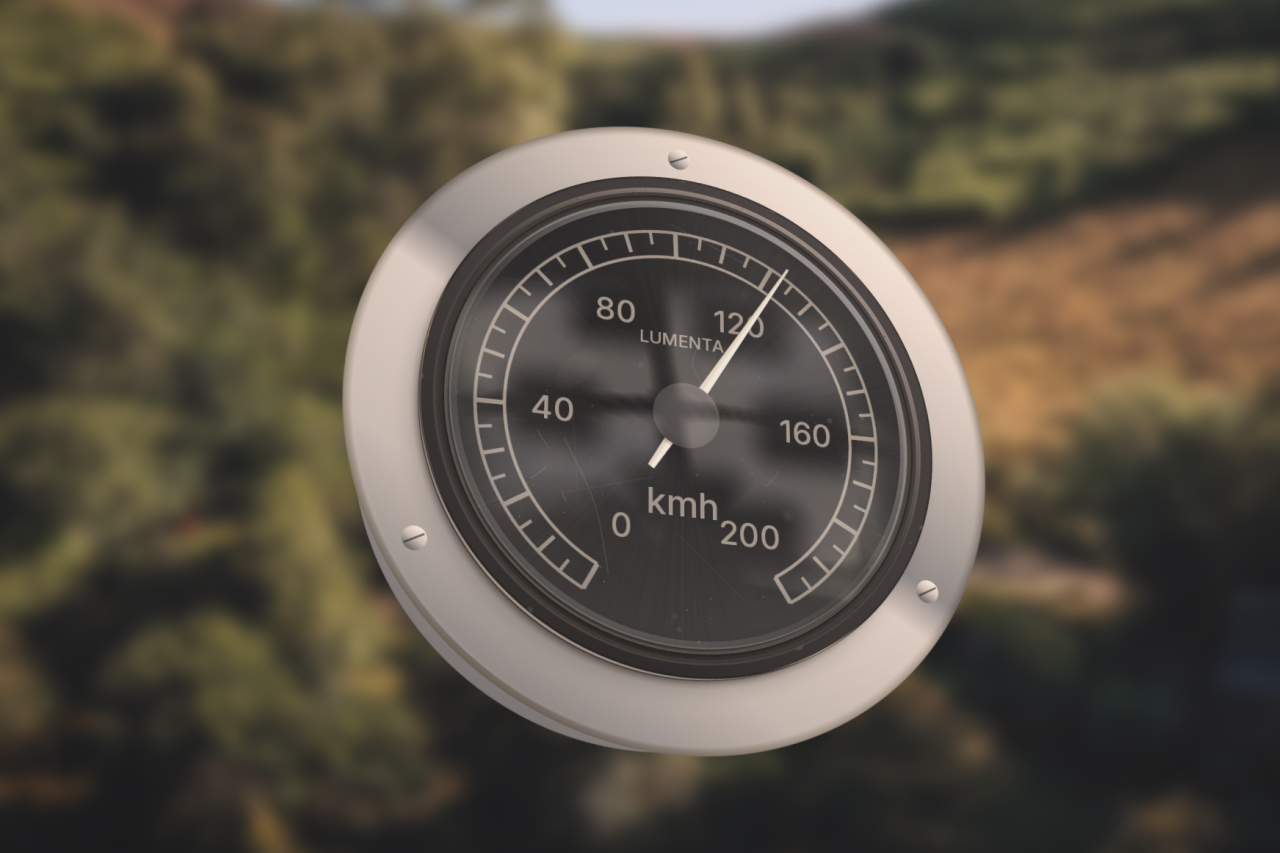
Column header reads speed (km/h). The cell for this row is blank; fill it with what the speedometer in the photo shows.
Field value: 122.5 km/h
